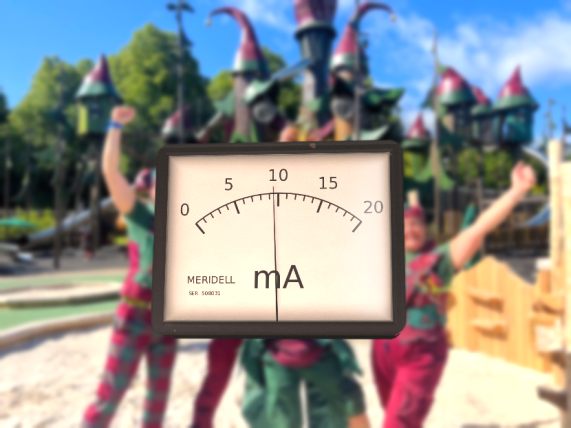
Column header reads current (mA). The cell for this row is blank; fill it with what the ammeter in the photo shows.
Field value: 9.5 mA
